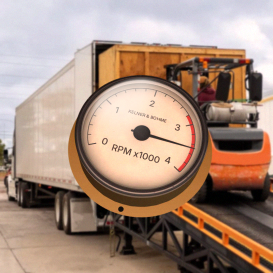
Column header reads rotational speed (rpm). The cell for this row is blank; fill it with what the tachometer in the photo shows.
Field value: 3500 rpm
